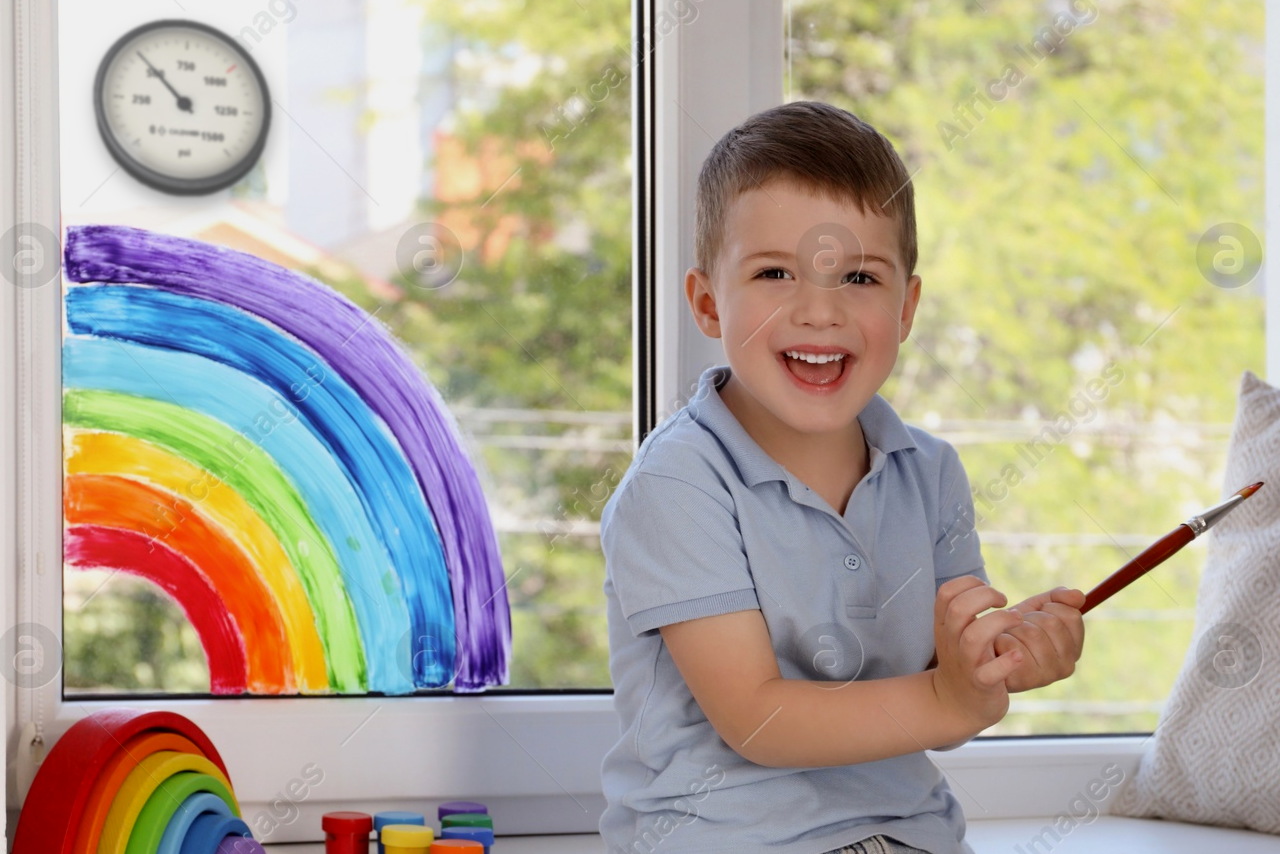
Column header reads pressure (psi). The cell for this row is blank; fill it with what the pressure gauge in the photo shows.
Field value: 500 psi
